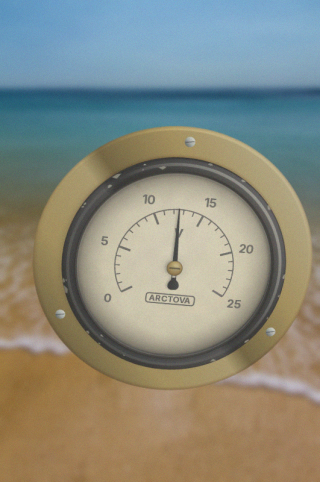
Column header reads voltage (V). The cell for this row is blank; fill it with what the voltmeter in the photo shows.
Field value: 12.5 V
